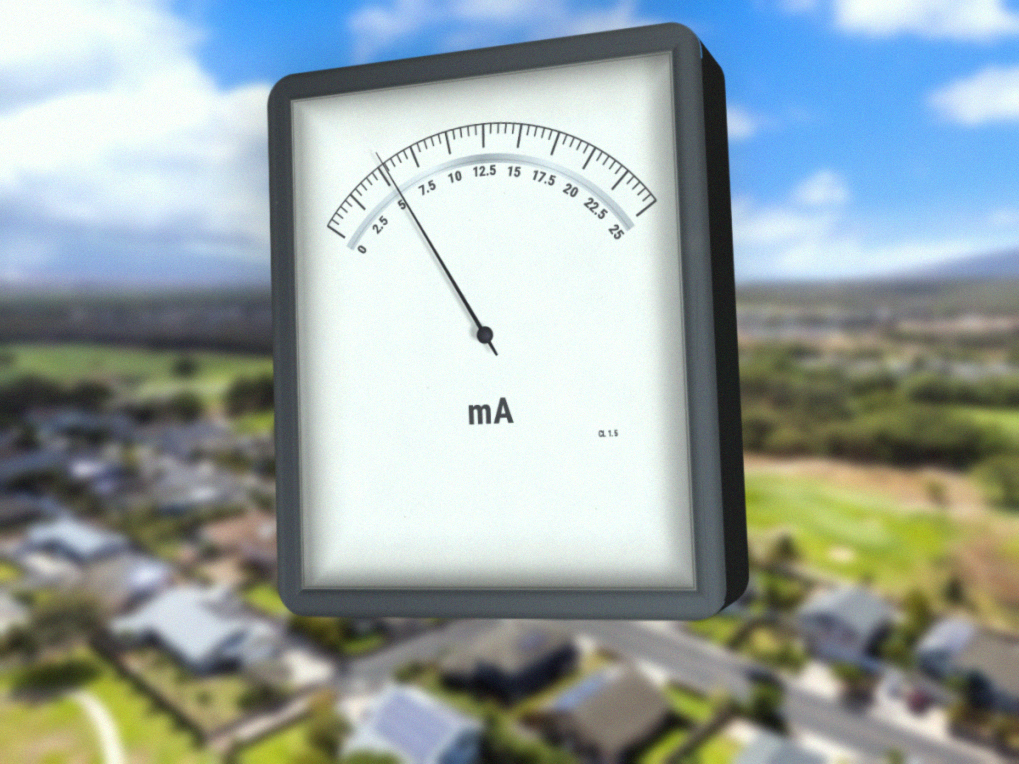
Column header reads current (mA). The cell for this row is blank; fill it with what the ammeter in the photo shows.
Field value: 5.5 mA
